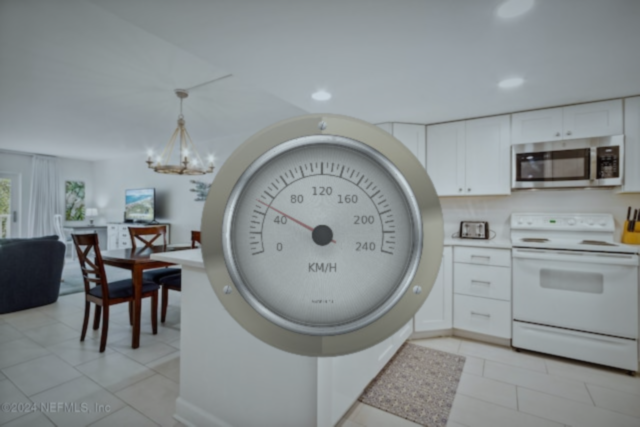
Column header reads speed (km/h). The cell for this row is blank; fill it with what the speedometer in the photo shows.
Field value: 50 km/h
